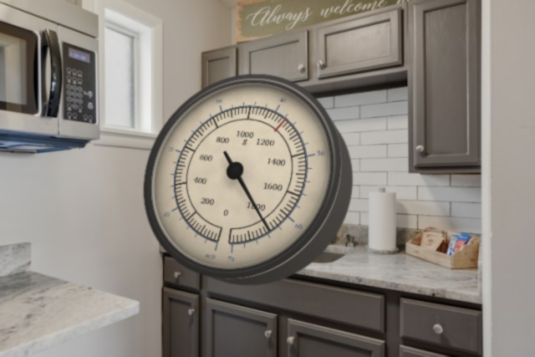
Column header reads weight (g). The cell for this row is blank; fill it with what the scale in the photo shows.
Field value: 1800 g
